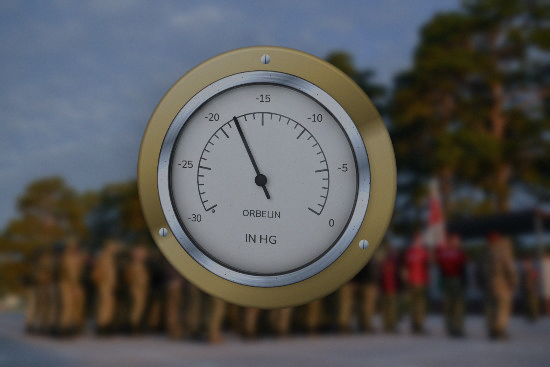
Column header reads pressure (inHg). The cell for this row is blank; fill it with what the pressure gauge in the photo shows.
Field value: -18 inHg
